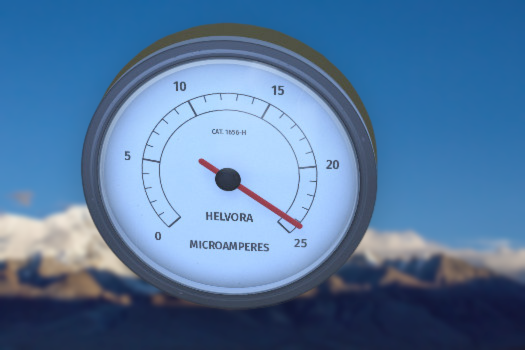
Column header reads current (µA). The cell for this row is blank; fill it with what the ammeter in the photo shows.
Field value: 24 µA
